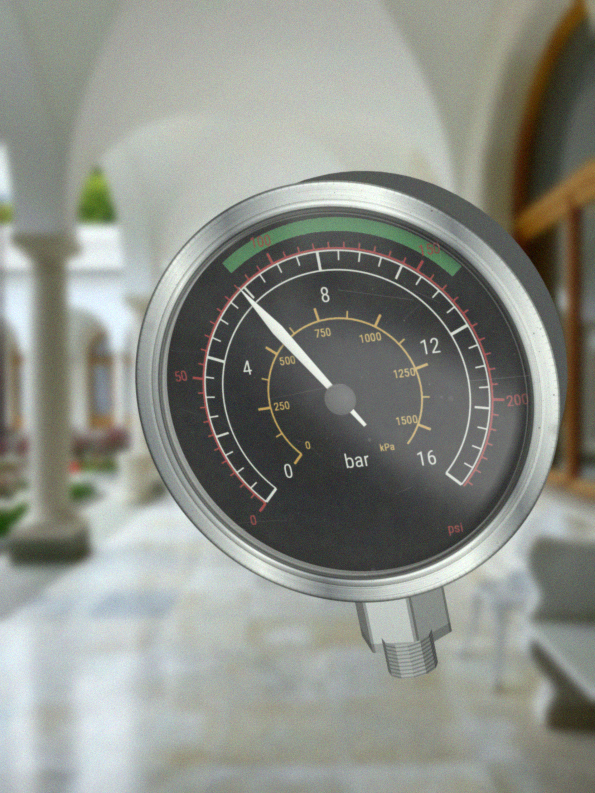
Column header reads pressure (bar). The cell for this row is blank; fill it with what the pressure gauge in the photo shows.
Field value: 6 bar
